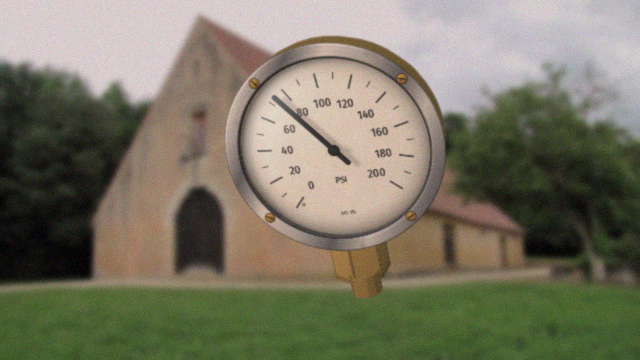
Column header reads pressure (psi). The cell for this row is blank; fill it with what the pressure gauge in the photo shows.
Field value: 75 psi
